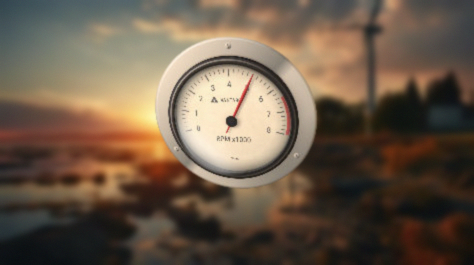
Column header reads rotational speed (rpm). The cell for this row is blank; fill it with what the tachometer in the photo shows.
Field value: 5000 rpm
